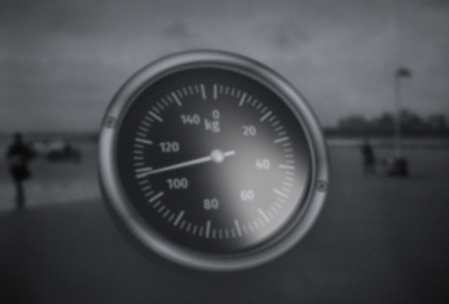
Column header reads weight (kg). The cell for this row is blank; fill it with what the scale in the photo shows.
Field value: 108 kg
